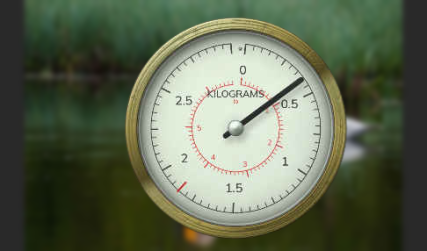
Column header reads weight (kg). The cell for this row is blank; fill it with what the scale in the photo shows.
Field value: 0.4 kg
